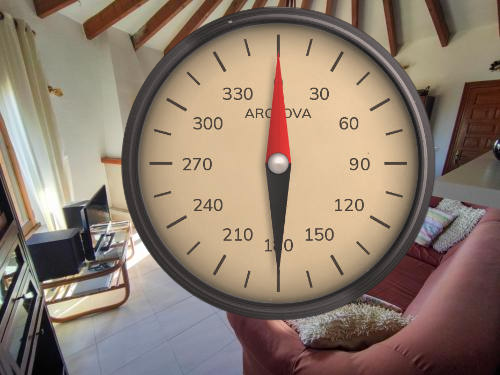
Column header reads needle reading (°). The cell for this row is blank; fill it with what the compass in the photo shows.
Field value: 0 °
